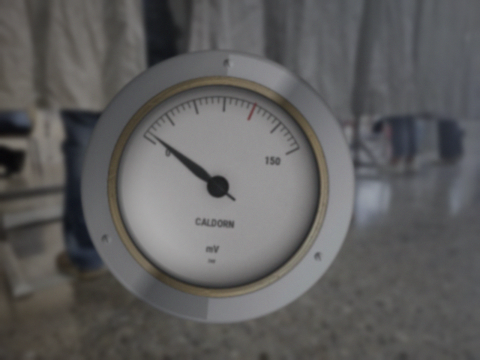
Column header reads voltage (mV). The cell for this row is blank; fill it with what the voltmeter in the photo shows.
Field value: 5 mV
